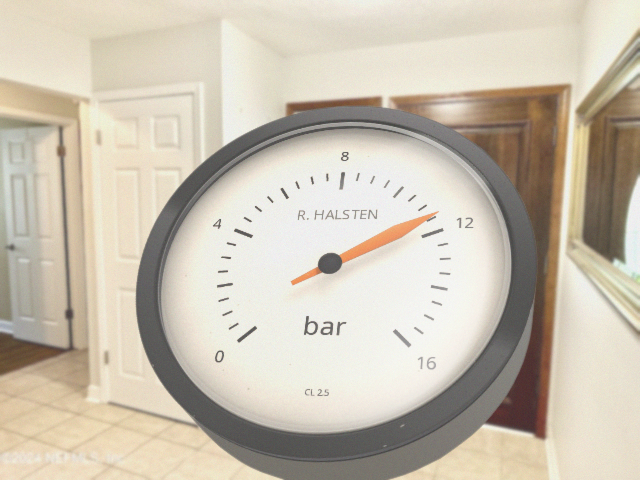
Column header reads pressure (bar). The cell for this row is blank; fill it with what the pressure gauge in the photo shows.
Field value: 11.5 bar
